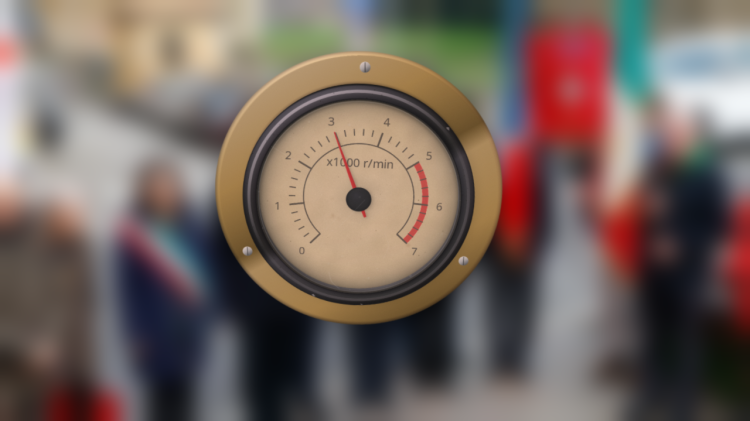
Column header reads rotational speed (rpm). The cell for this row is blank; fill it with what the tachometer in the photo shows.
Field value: 3000 rpm
